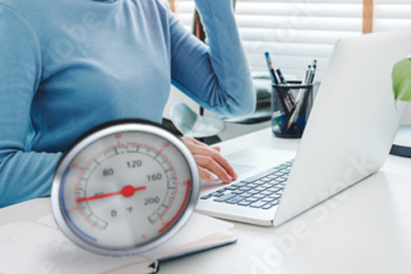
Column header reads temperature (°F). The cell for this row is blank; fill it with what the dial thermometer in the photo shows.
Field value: 40 °F
